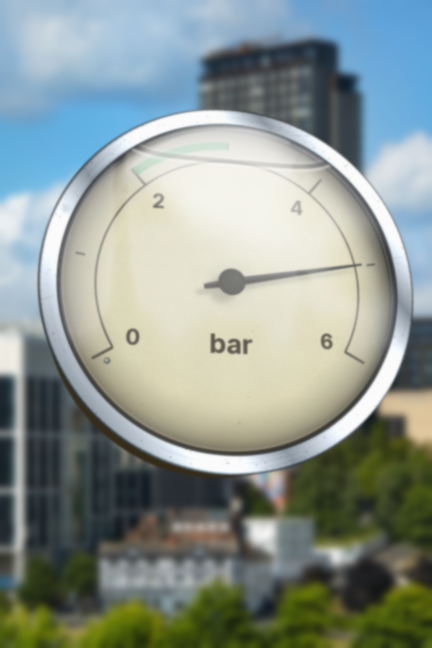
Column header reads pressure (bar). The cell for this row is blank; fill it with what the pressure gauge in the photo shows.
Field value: 5 bar
